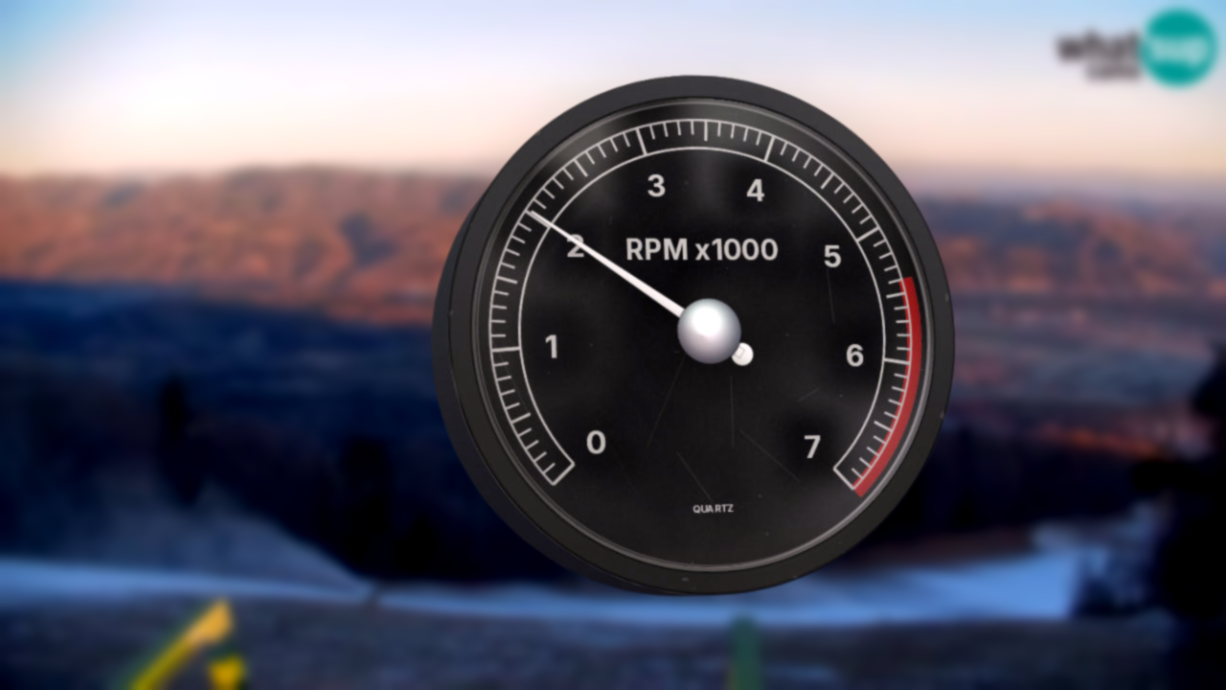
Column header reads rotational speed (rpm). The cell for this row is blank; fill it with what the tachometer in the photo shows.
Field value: 2000 rpm
